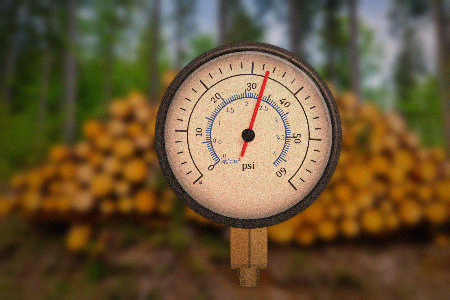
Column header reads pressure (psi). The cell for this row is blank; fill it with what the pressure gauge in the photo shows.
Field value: 33 psi
